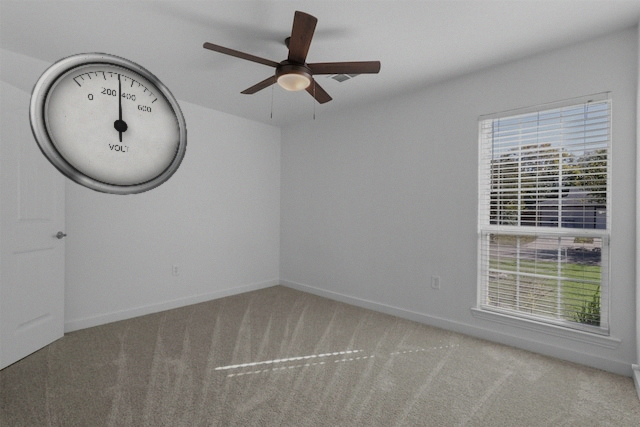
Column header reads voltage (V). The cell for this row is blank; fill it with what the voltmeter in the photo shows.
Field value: 300 V
